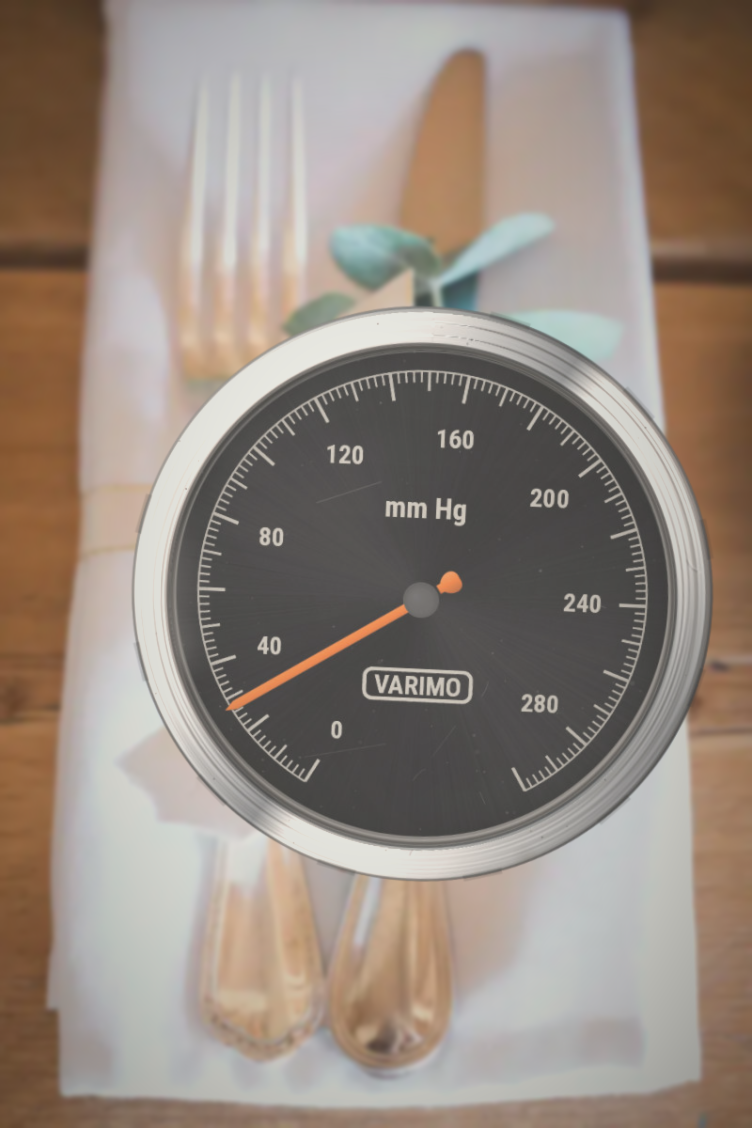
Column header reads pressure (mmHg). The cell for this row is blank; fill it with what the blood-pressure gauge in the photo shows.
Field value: 28 mmHg
